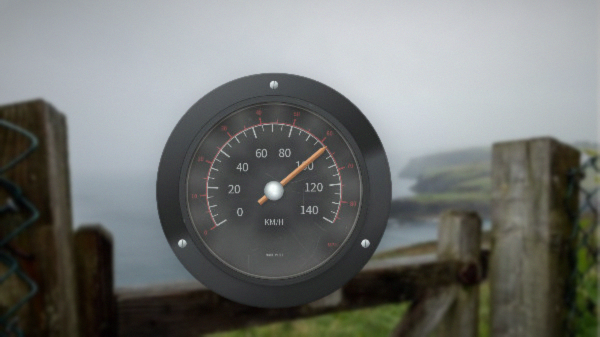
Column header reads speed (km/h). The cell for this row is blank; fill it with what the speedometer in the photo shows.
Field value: 100 km/h
